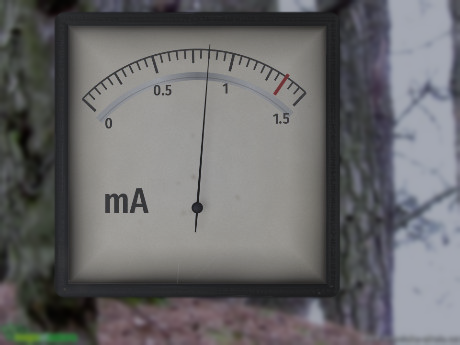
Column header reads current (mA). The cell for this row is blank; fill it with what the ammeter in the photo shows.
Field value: 0.85 mA
